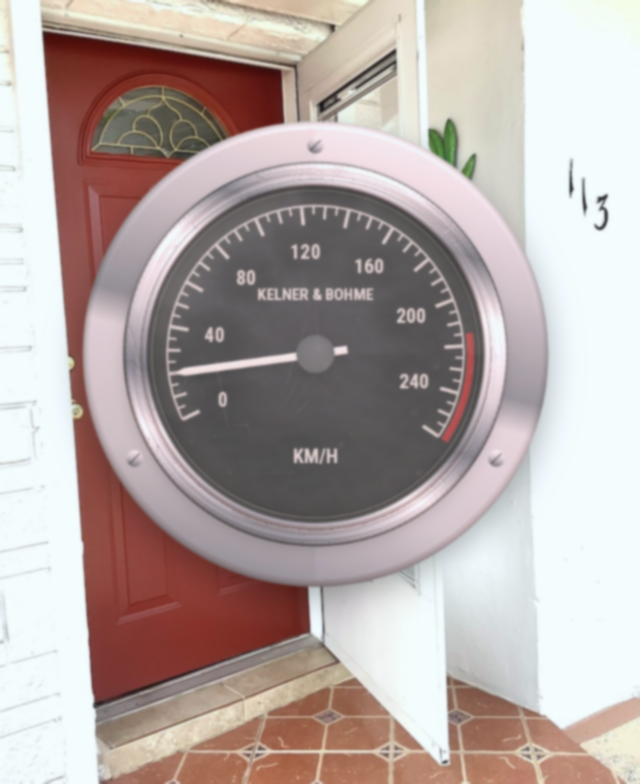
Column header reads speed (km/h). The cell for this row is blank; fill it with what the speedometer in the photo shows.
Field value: 20 km/h
